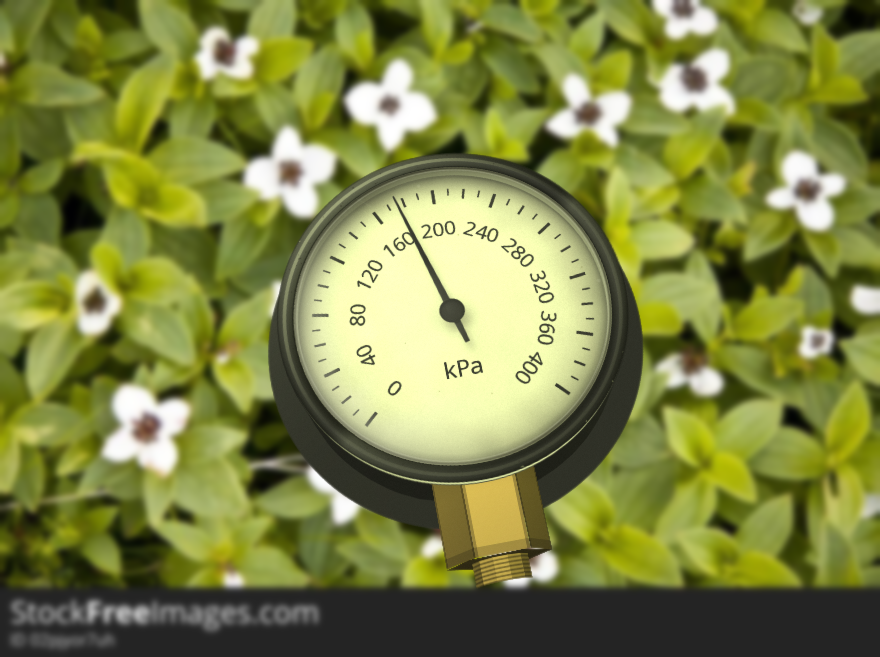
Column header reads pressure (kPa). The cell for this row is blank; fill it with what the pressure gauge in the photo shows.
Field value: 175 kPa
